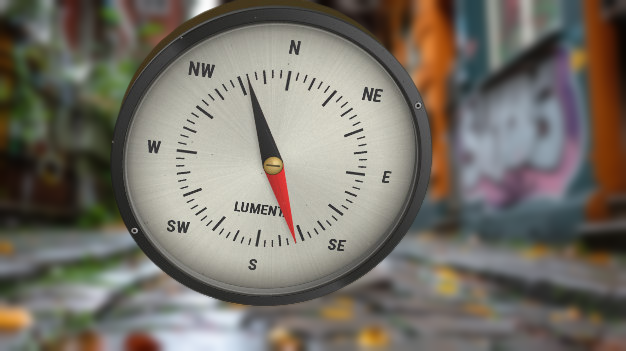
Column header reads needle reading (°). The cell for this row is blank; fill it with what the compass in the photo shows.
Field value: 155 °
